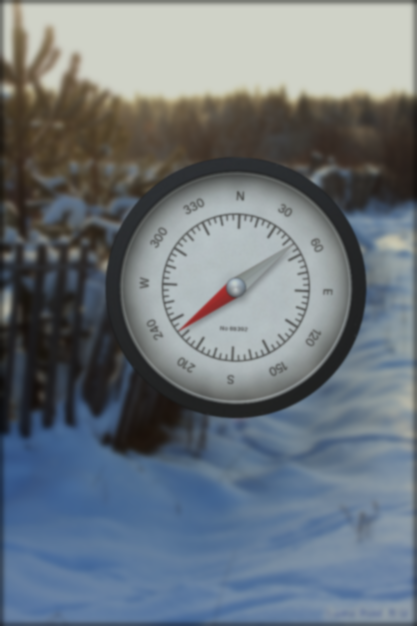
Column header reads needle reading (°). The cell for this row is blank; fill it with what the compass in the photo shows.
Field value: 230 °
